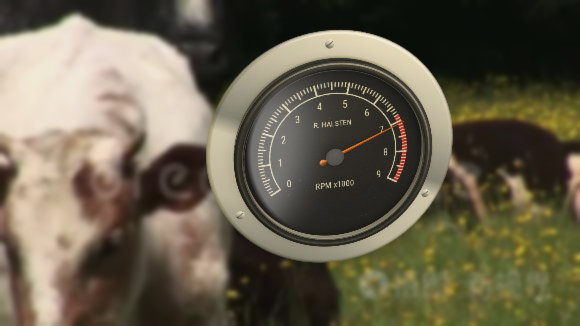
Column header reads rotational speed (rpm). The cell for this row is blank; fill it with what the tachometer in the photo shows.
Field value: 7000 rpm
